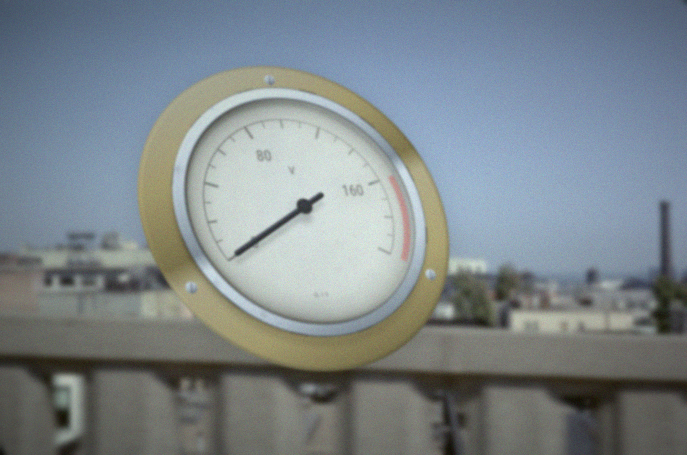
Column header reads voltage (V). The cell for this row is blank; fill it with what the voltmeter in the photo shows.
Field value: 0 V
